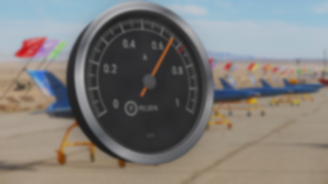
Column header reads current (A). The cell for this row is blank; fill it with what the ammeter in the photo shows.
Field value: 0.65 A
